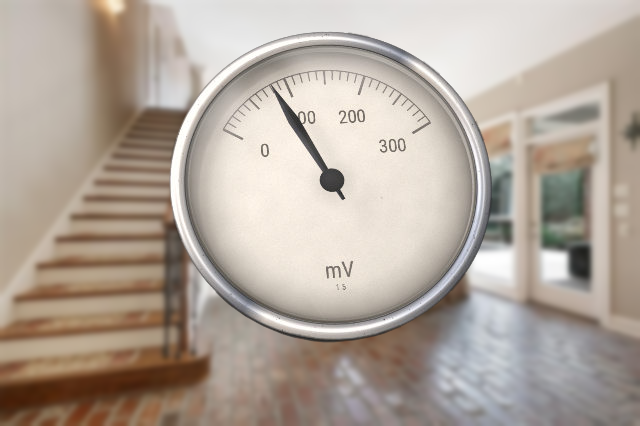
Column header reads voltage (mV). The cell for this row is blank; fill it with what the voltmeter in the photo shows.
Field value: 80 mV
